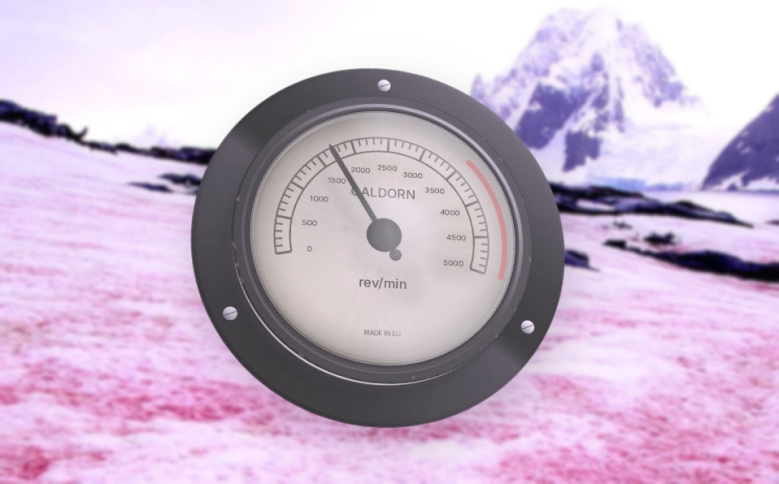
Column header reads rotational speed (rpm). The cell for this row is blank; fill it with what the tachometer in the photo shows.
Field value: 1700 rpm
